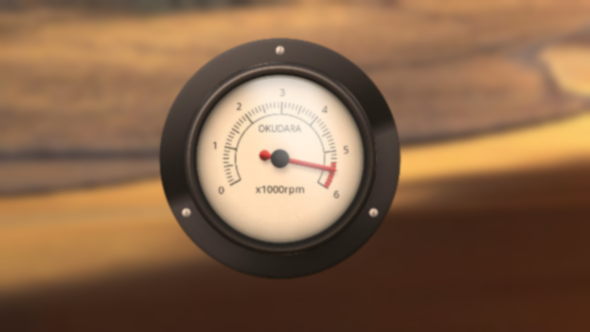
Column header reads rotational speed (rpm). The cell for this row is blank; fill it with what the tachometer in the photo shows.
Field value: 5500 rpm
